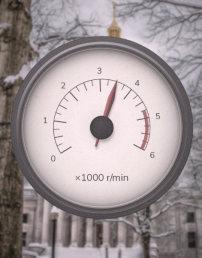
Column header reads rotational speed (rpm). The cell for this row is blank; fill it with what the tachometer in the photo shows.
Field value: 3500 rpm
